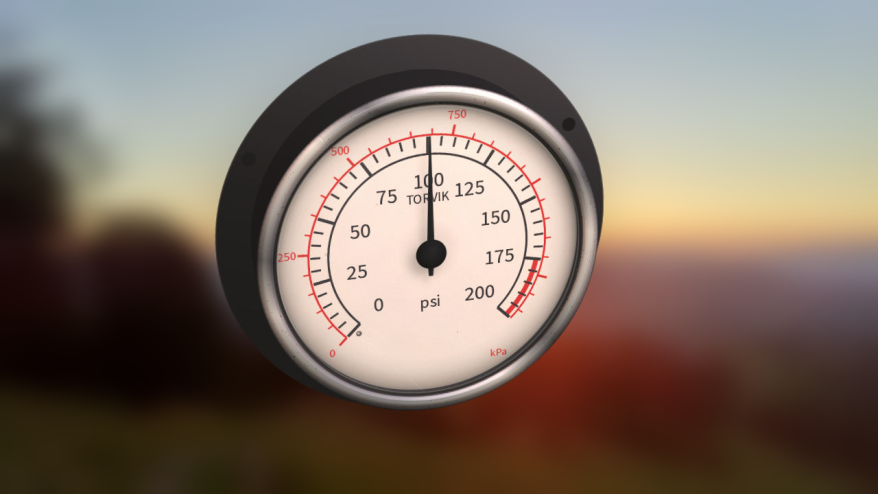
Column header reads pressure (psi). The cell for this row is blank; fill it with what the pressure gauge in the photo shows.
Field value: 100 psi
